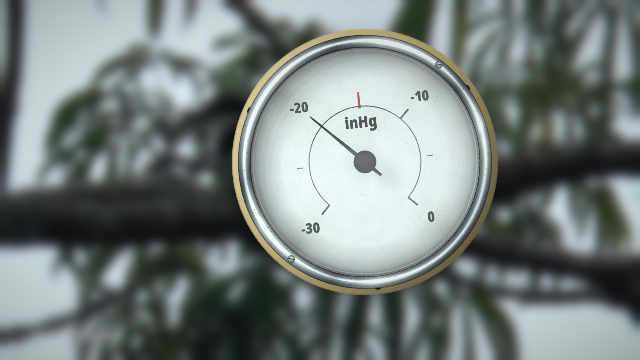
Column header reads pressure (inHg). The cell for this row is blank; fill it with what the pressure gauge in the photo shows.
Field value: -20 inHg
